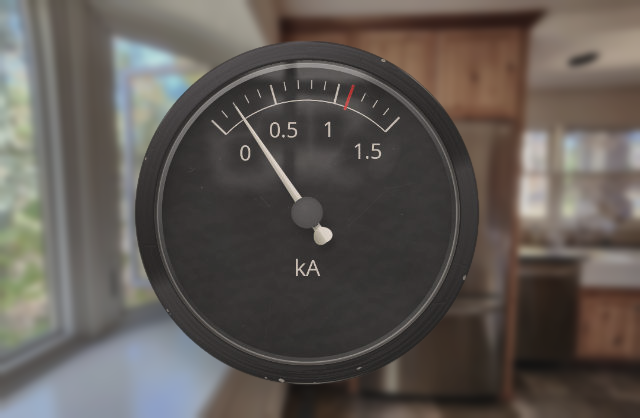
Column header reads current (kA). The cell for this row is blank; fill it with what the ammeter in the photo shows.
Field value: 0.2 kA
